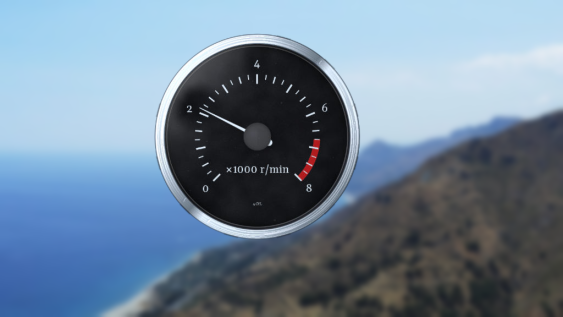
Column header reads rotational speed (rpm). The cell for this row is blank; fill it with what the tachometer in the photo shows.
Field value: 2125 rpm
